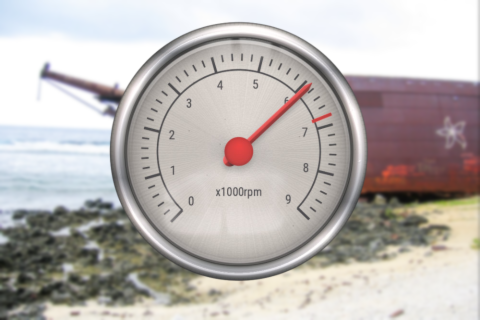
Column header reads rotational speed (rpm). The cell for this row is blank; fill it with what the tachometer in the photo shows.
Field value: 6100 rpm
